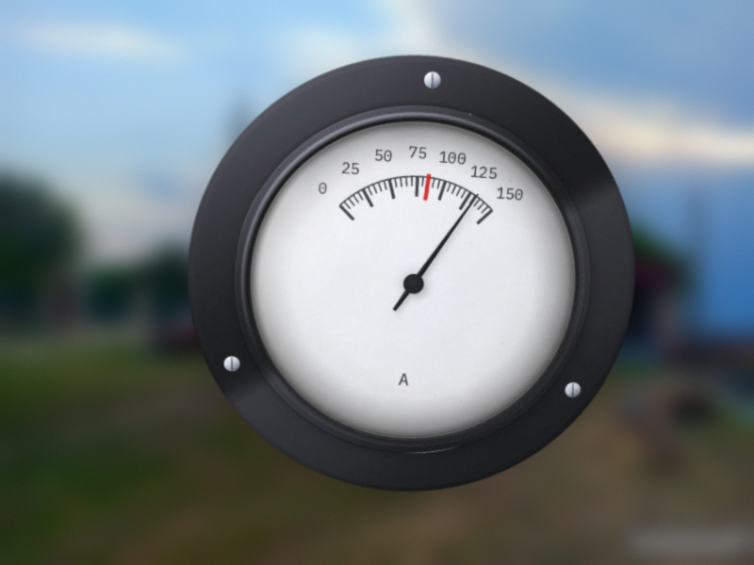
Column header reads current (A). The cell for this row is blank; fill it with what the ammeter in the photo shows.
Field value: 130 A
